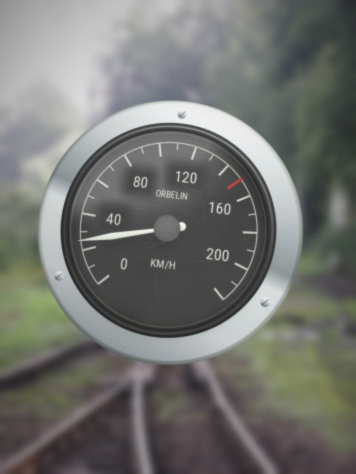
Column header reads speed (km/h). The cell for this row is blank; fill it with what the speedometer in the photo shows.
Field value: 25 km/h
